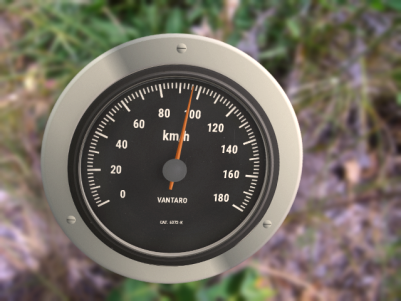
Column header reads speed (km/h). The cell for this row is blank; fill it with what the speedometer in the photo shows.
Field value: 96 km/h
